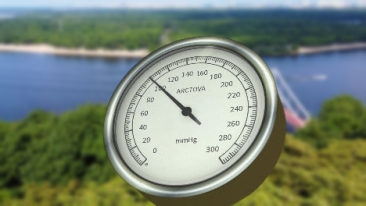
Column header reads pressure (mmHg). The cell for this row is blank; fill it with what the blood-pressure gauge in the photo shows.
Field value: 100 mmHg
